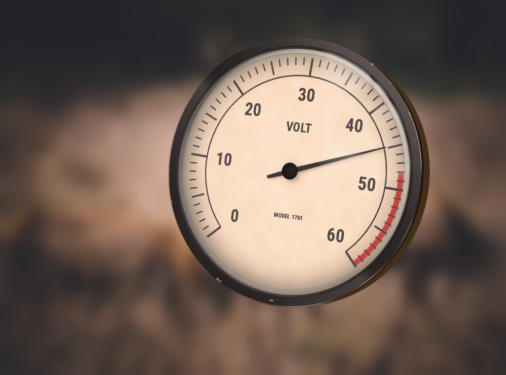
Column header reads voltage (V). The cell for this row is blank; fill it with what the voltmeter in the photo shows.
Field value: 45 V
